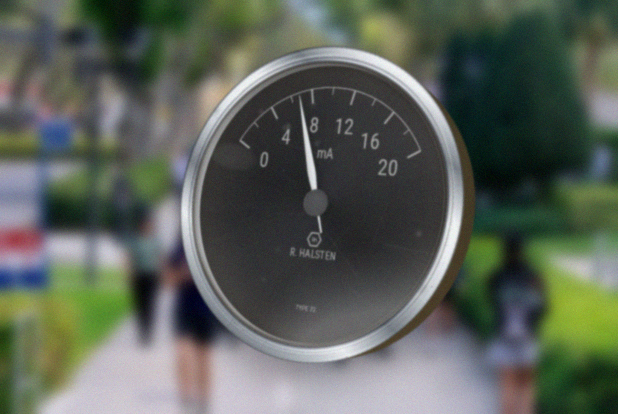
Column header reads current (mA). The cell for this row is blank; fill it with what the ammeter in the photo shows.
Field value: 7 mA
